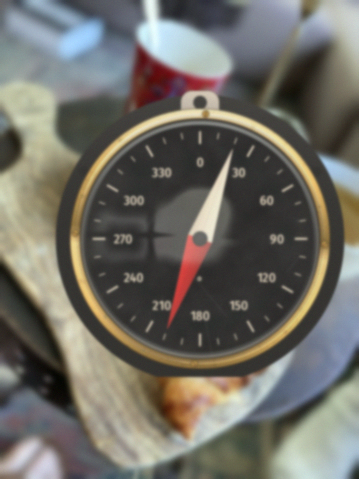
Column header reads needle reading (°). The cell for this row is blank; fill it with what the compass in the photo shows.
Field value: 200 °
